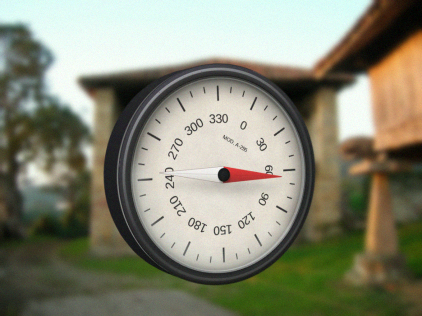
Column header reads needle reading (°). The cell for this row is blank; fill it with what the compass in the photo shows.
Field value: 65 °
